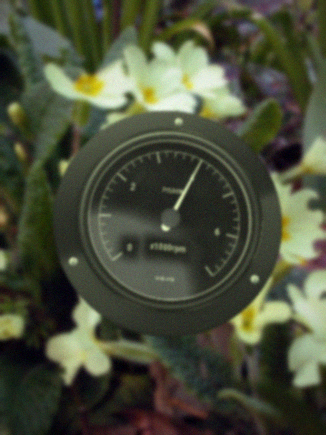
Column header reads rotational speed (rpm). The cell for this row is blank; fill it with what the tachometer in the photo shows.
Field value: 4000 rpm
